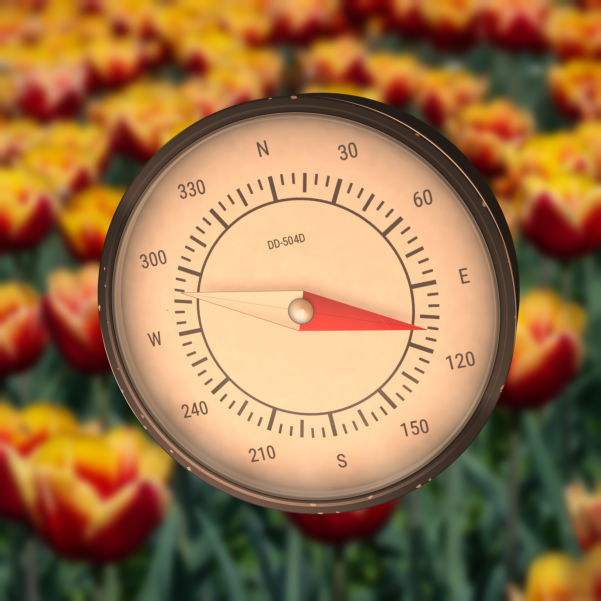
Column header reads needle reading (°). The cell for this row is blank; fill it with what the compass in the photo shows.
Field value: 110 °
